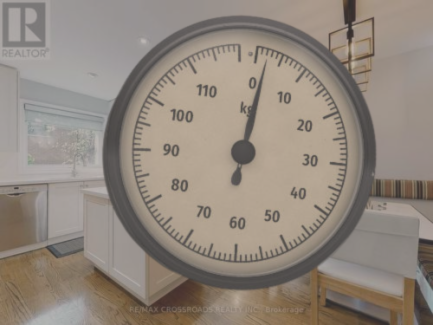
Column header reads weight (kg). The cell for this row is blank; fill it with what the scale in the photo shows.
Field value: 2 kg
